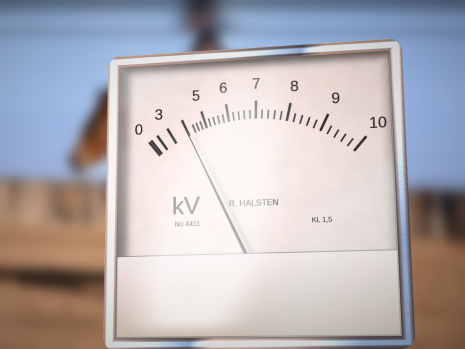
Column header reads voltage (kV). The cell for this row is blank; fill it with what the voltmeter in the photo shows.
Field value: 4 kV
